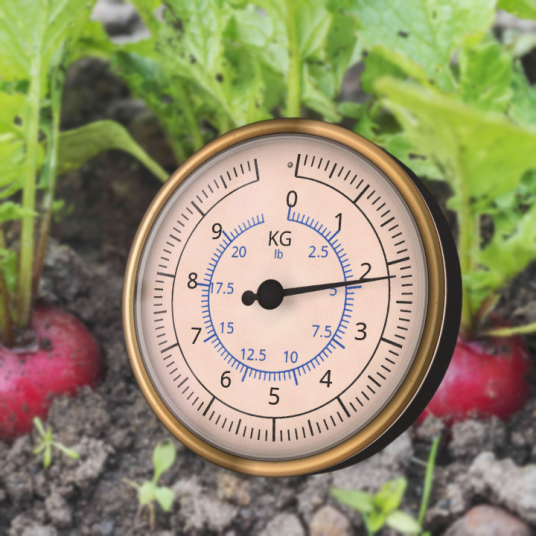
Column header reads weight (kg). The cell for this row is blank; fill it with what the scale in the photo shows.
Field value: 2.2 kg
